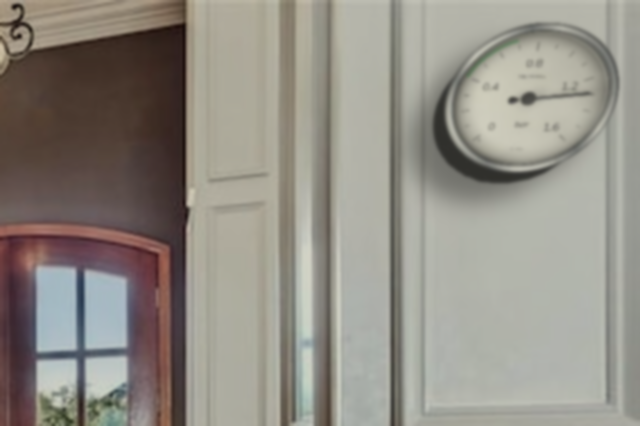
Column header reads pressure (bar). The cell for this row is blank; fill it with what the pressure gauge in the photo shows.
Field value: 1.3 bar
